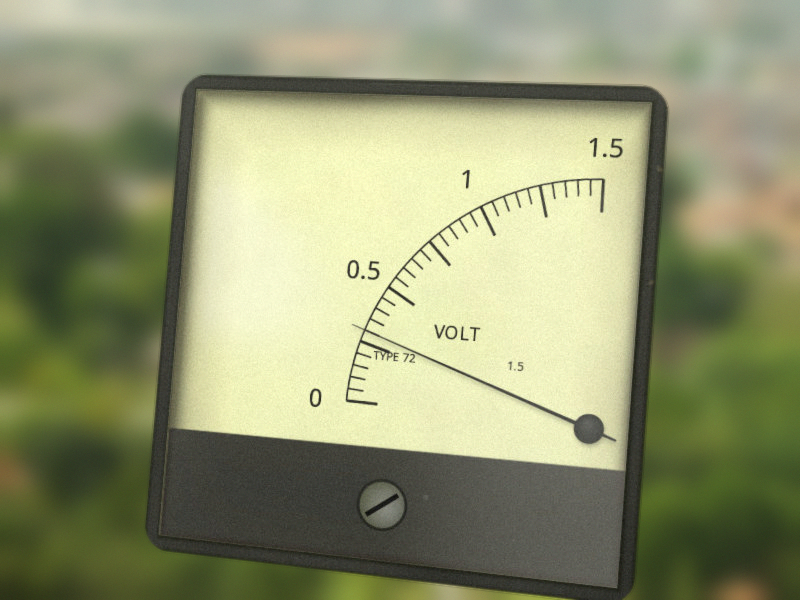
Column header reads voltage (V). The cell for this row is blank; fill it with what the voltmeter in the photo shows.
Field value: 0.3 V
